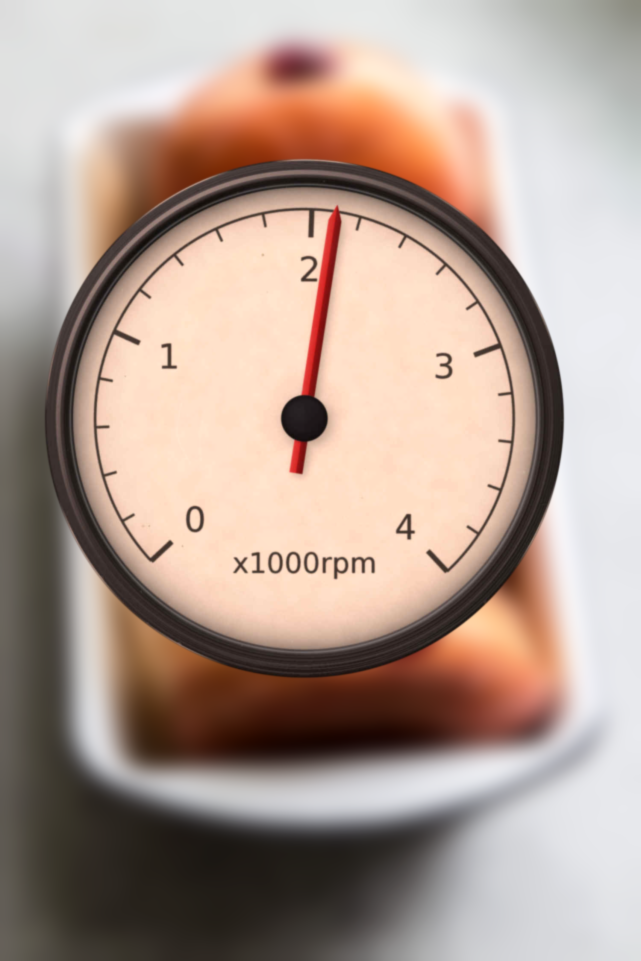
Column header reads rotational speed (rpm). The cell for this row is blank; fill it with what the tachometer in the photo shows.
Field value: 2100 rpm
